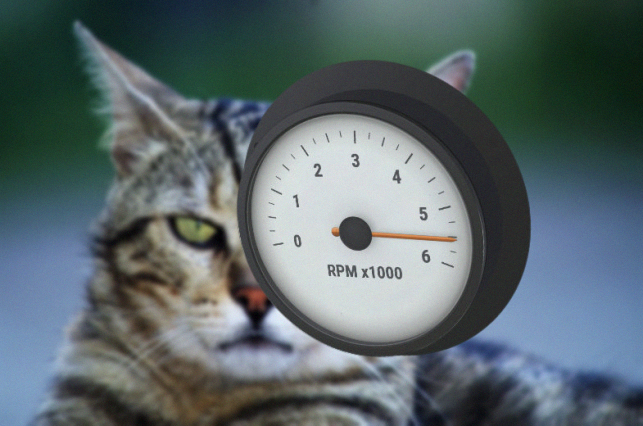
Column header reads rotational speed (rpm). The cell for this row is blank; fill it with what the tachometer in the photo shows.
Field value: 5500 rpm
